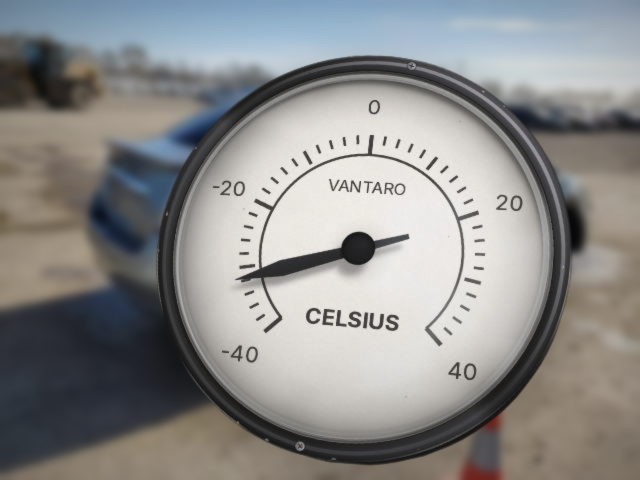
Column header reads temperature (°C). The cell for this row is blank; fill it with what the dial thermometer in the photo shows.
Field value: -32 °C
